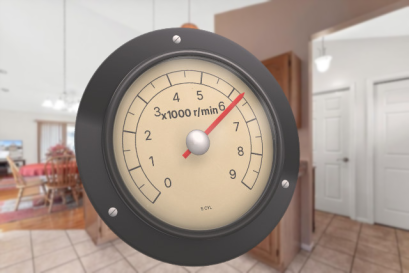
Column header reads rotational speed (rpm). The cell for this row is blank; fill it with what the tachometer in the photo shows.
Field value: 6250 rpm
